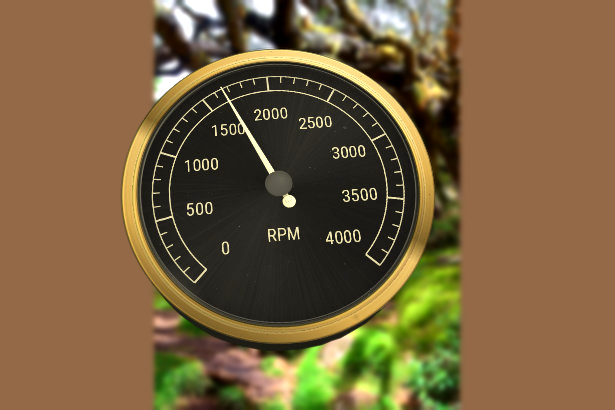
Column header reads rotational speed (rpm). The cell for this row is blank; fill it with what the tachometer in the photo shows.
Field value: 1650 rpm
